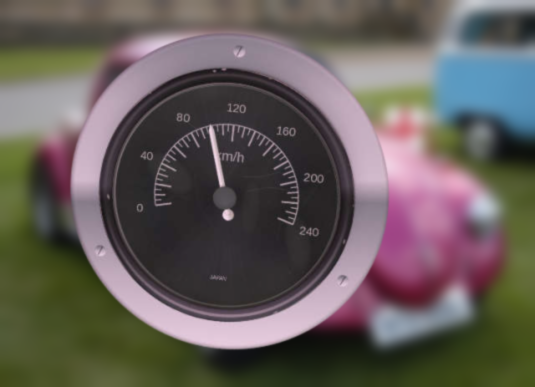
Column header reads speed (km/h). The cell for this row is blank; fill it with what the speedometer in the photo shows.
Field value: 100 km/h
